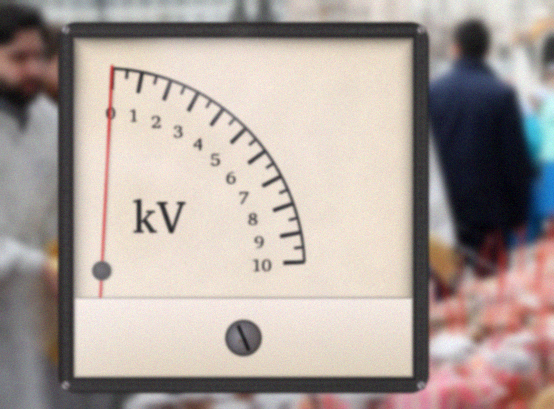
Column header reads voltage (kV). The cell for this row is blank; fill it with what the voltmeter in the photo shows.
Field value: 0 kV
